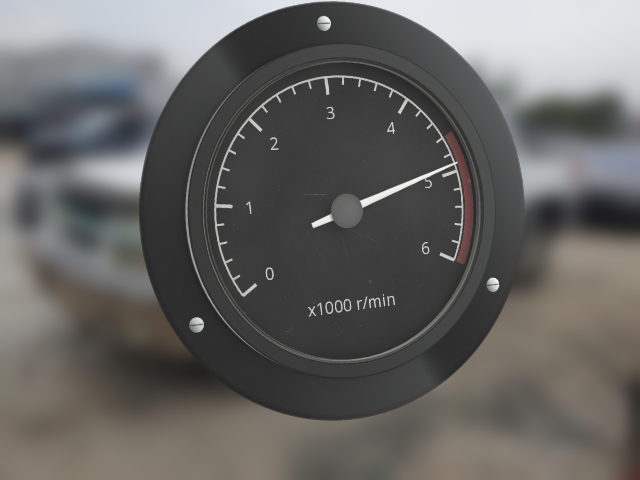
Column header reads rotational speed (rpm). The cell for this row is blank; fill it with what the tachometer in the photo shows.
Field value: 4900 rpm
